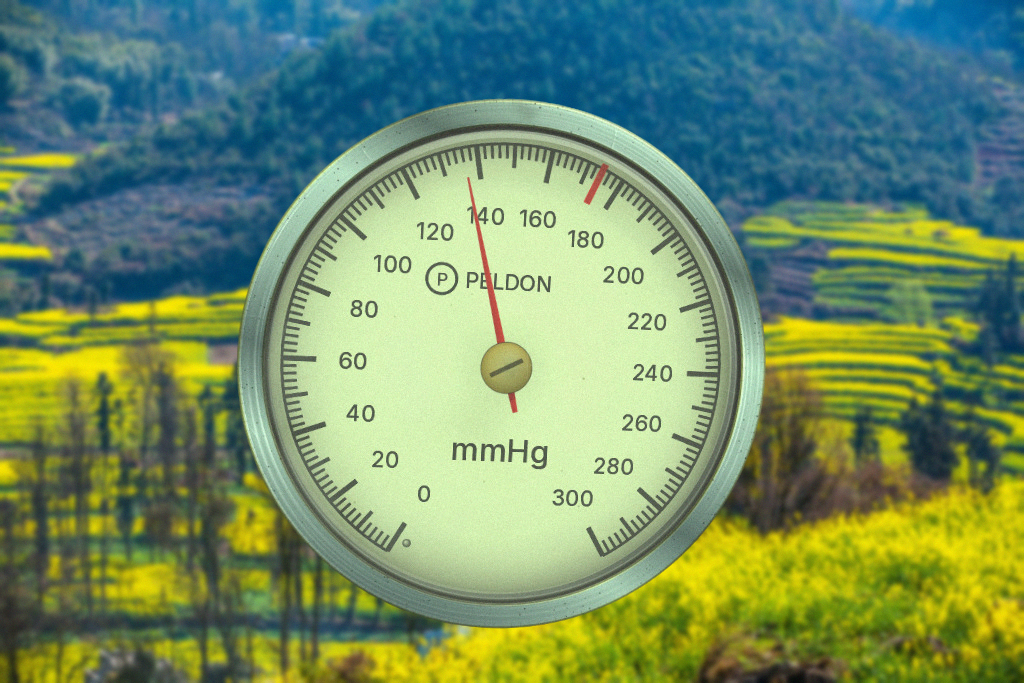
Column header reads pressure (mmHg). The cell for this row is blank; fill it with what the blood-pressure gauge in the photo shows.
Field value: 136 mmHg
